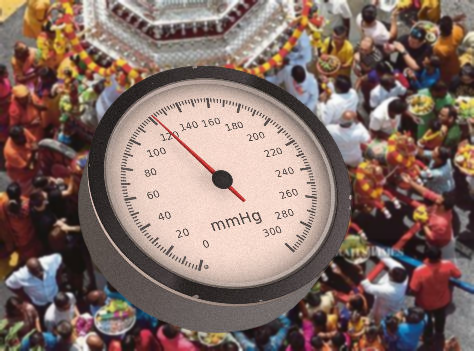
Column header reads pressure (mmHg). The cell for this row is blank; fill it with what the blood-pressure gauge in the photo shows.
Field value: 120 mmHg
